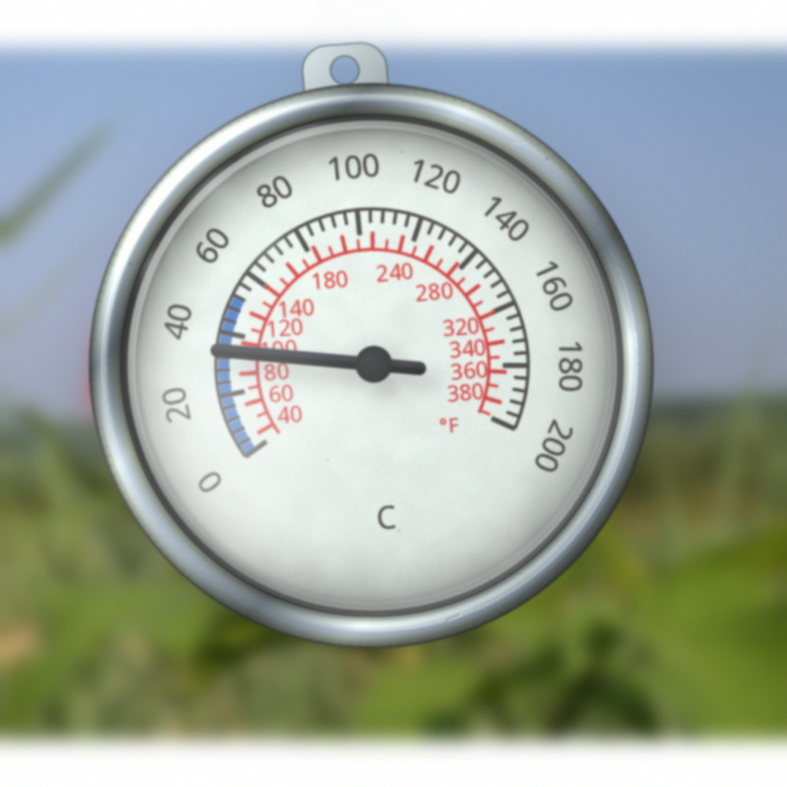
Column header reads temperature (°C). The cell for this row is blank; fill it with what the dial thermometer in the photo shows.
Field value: 34 °C
